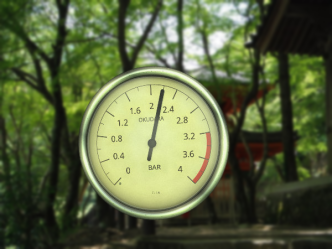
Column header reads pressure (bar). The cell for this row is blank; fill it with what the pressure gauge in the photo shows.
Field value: 2.2 bar
